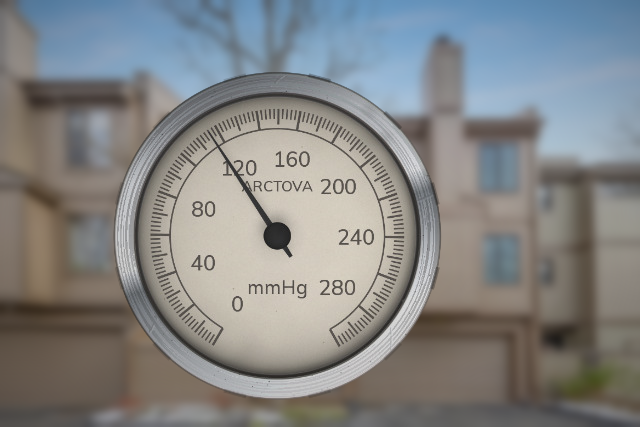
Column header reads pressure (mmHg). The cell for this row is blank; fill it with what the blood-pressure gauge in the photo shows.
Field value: 116 mmHg
